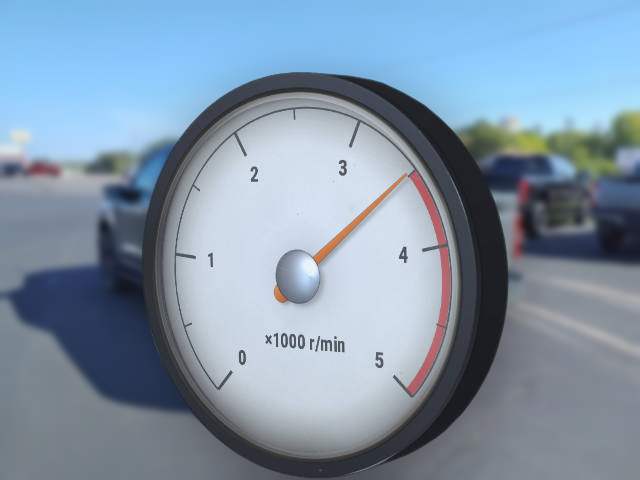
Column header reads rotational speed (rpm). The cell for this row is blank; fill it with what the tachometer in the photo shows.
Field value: 3500 rpm
